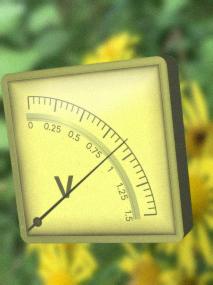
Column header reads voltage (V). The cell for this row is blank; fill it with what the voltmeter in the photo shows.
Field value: 0.9 V
